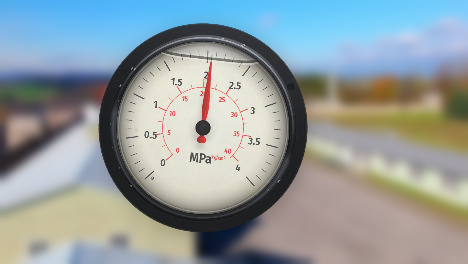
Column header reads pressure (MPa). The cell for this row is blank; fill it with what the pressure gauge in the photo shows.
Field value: 2.05 MPa
